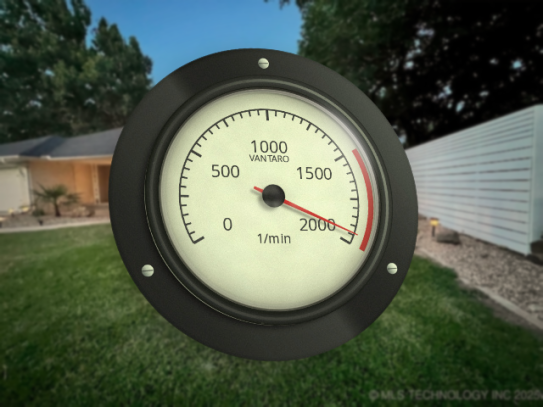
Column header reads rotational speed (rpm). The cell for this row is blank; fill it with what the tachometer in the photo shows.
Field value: 1950 rpm
